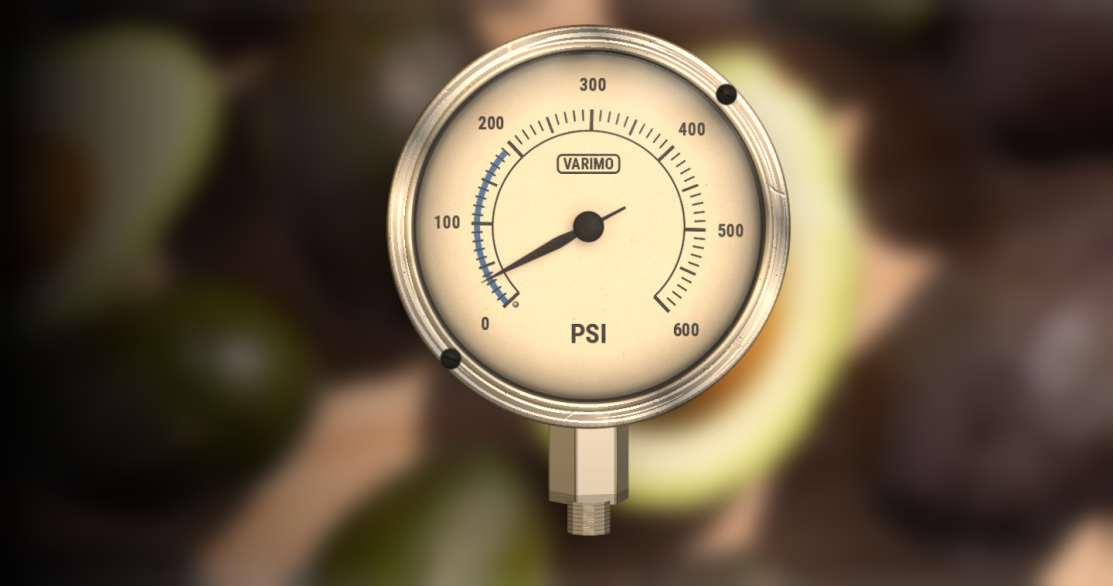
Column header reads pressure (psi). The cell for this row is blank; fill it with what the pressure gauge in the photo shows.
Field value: 35 psi
